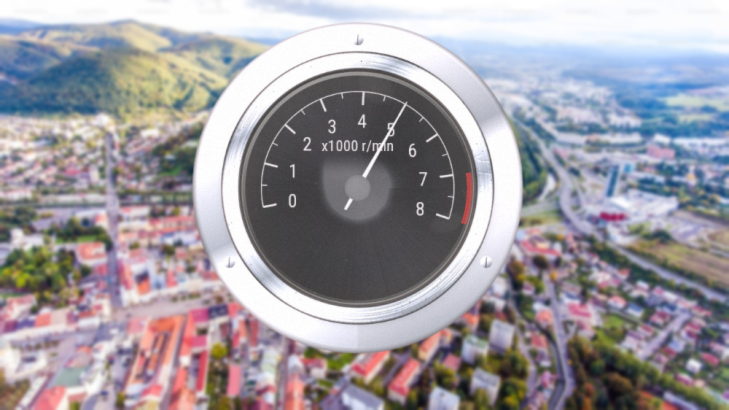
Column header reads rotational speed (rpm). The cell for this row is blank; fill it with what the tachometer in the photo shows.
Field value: 5000 rpm
